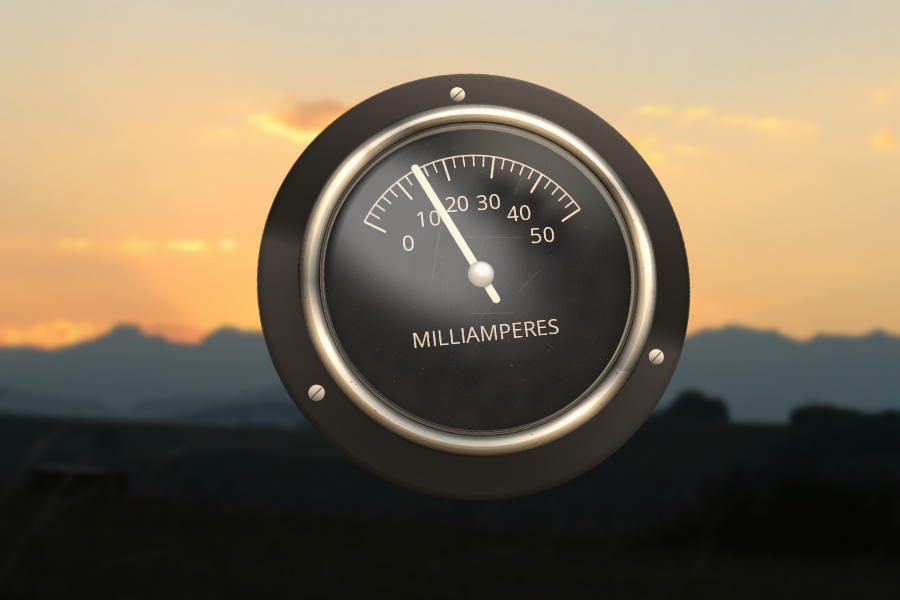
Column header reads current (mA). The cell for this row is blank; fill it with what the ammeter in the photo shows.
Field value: 14 mA
